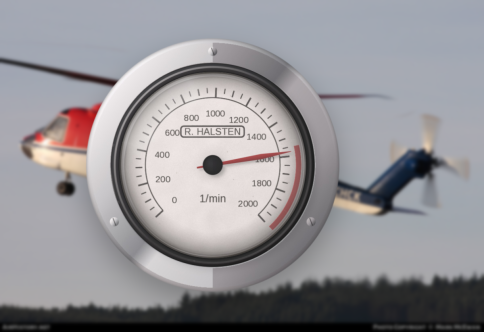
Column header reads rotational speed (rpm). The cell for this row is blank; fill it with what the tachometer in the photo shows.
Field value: 1575 rpm
